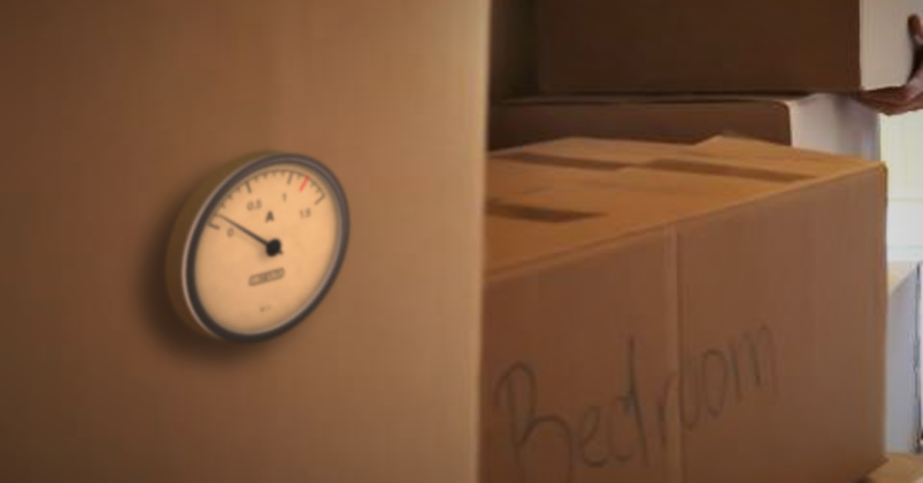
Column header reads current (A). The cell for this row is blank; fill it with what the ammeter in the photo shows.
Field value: 0.1 A
